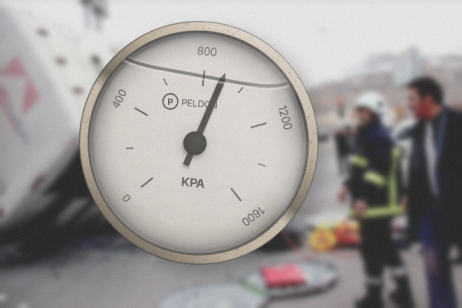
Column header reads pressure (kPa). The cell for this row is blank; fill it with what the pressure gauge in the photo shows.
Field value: 900 kPa
